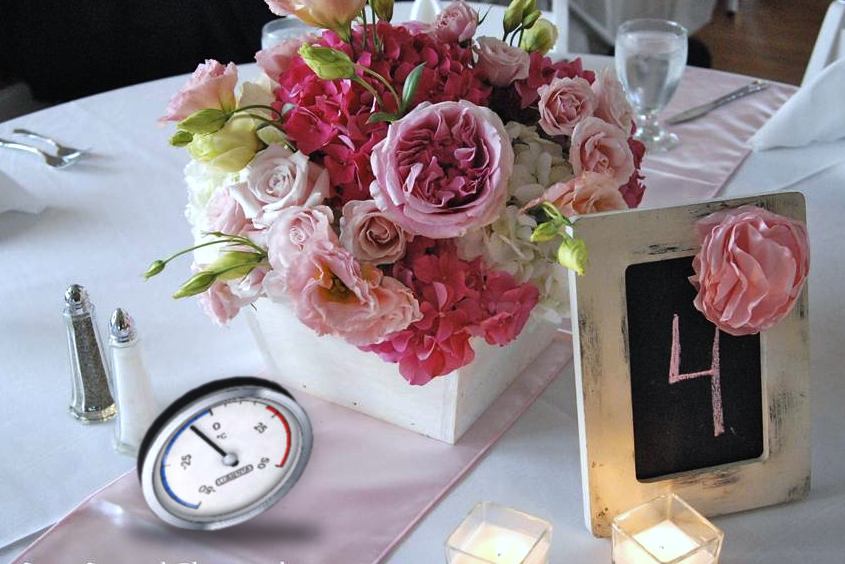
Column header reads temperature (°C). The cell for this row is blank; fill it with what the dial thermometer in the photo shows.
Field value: -7.5 °C
